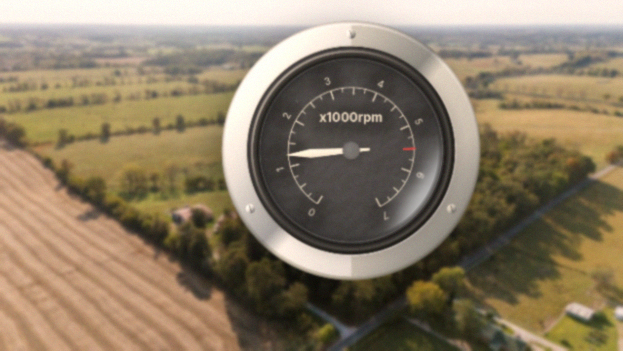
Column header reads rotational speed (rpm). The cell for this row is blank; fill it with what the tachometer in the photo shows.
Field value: 1250 rpm
